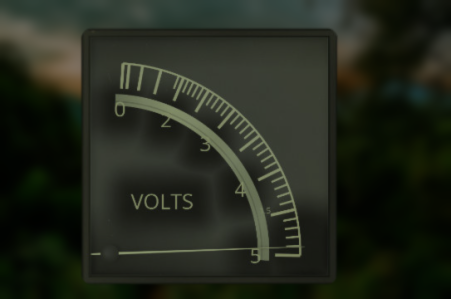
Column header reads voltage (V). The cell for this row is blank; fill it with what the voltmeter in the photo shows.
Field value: 4.9 V
